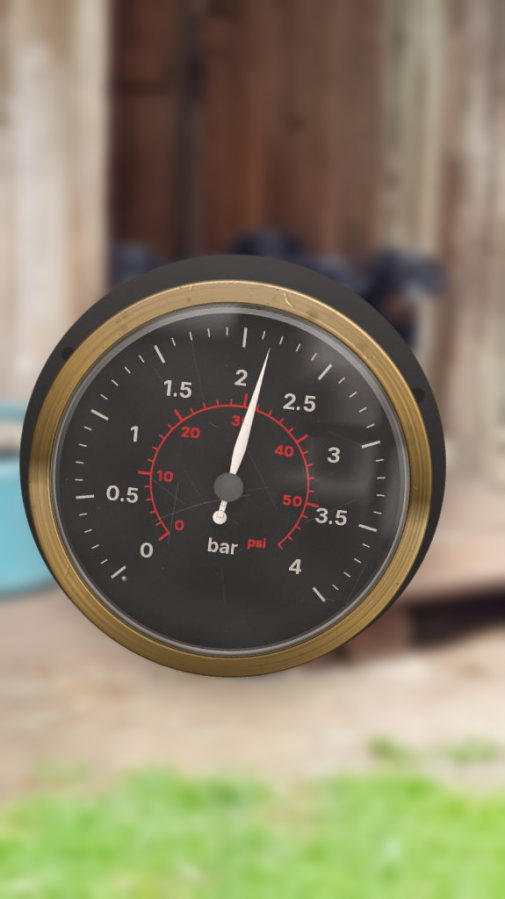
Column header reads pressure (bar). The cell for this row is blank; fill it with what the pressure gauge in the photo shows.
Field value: 2.15 bar
